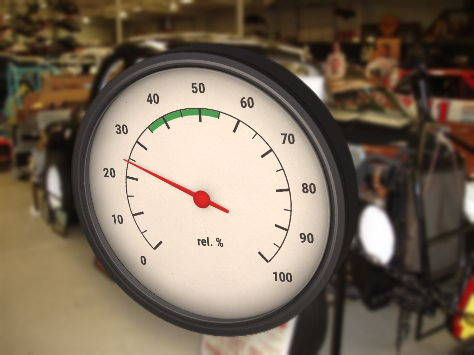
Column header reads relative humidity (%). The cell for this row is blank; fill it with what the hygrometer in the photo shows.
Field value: 25 %
